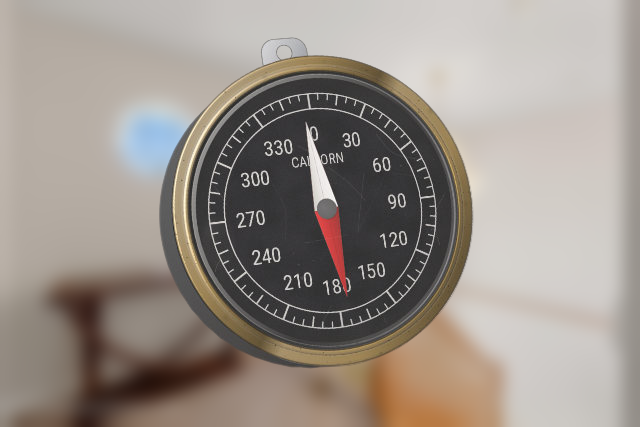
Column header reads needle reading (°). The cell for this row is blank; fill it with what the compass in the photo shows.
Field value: 175 °
